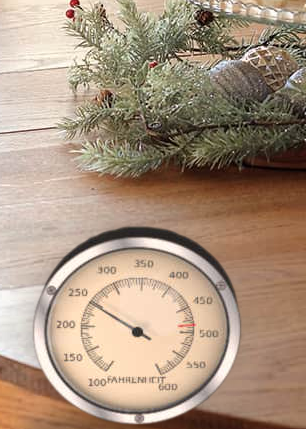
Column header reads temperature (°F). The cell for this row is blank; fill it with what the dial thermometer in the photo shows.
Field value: 250 °F
